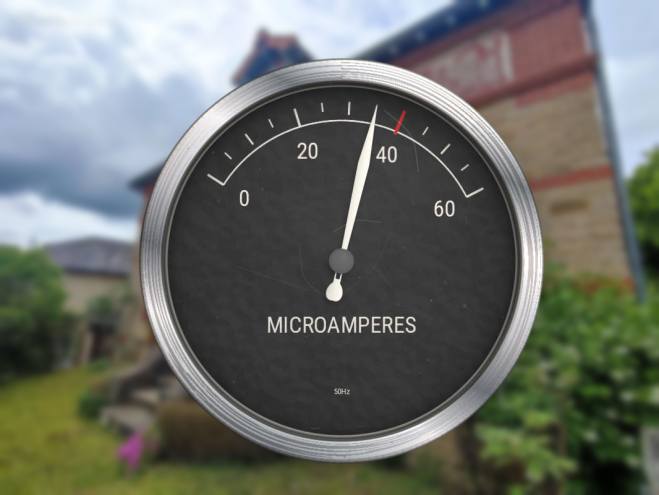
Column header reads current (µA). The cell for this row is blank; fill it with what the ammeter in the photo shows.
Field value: 35 µA
